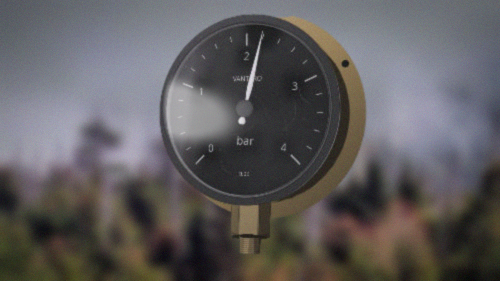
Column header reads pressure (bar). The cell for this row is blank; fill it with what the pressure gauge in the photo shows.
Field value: 2.2 bar
